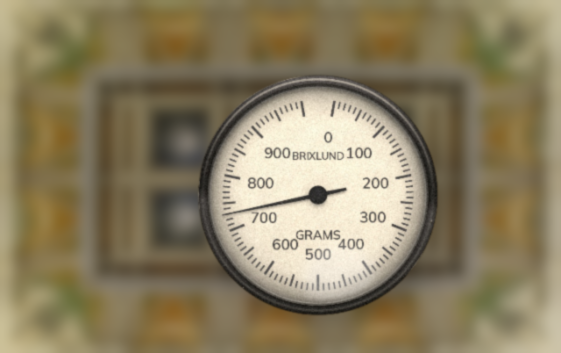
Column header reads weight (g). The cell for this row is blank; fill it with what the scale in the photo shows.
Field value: 730 g
